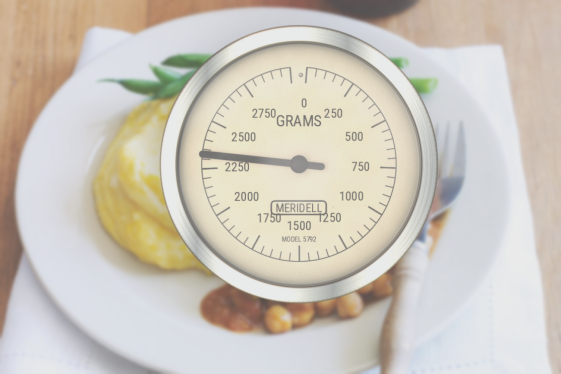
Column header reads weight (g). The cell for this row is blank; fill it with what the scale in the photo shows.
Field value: 2325 g
